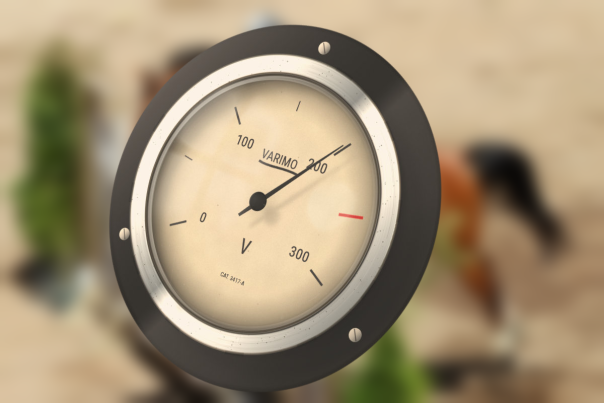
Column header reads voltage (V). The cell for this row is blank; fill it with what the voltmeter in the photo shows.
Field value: 200 V
